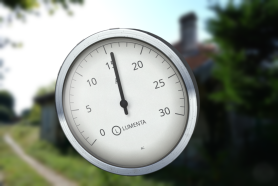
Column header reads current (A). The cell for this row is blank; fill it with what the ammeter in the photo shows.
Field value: 16 A
